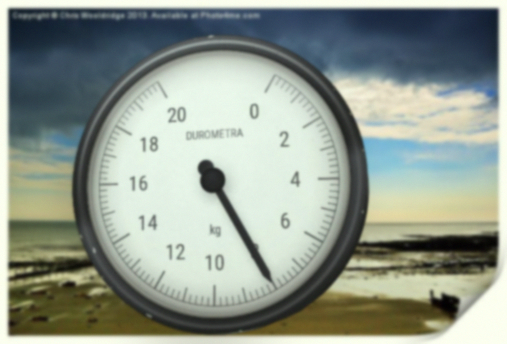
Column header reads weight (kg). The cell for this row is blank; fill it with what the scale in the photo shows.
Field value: 8 kg
